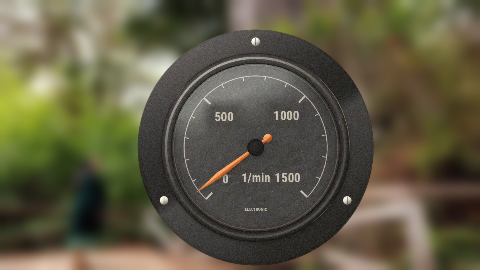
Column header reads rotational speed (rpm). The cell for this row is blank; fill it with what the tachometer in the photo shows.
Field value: 50 rpm
